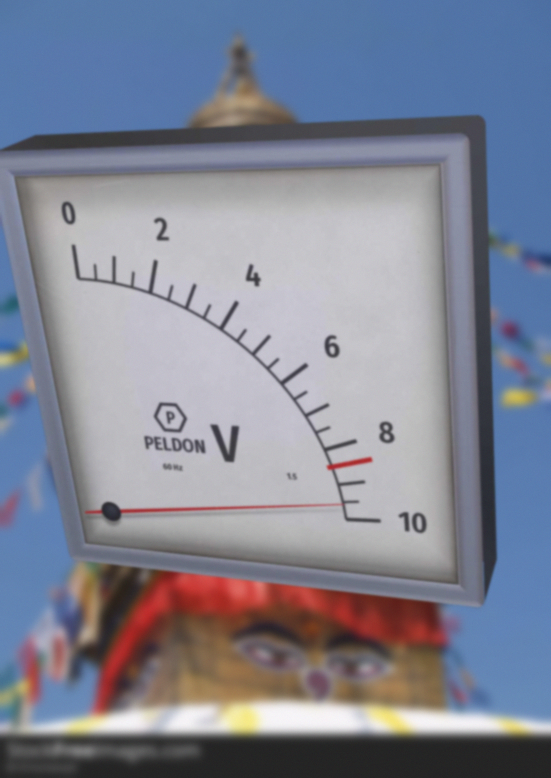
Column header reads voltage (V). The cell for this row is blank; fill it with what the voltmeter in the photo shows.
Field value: 9.5 V
